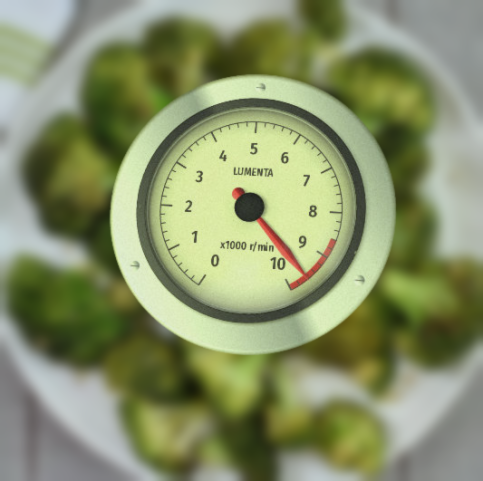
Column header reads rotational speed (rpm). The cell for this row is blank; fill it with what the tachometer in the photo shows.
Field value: 9600 rpm
